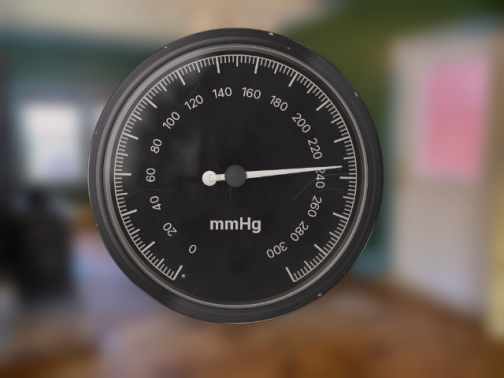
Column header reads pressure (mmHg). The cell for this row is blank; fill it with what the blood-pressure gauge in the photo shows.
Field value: 234 mmHg
